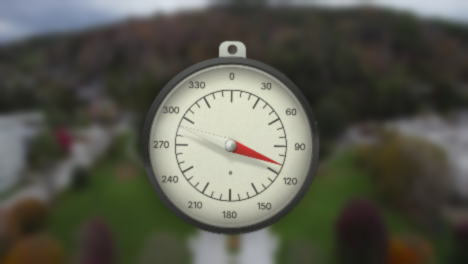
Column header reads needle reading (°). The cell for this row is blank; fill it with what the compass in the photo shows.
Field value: 110 °
